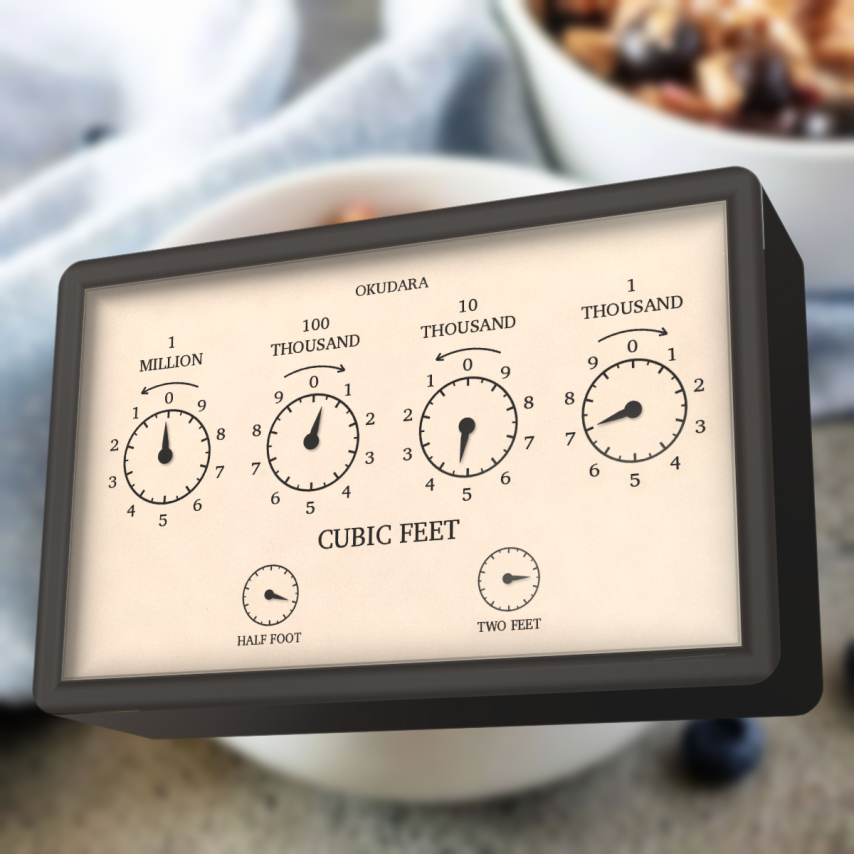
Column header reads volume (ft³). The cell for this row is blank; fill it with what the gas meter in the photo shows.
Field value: 4700 ft³
